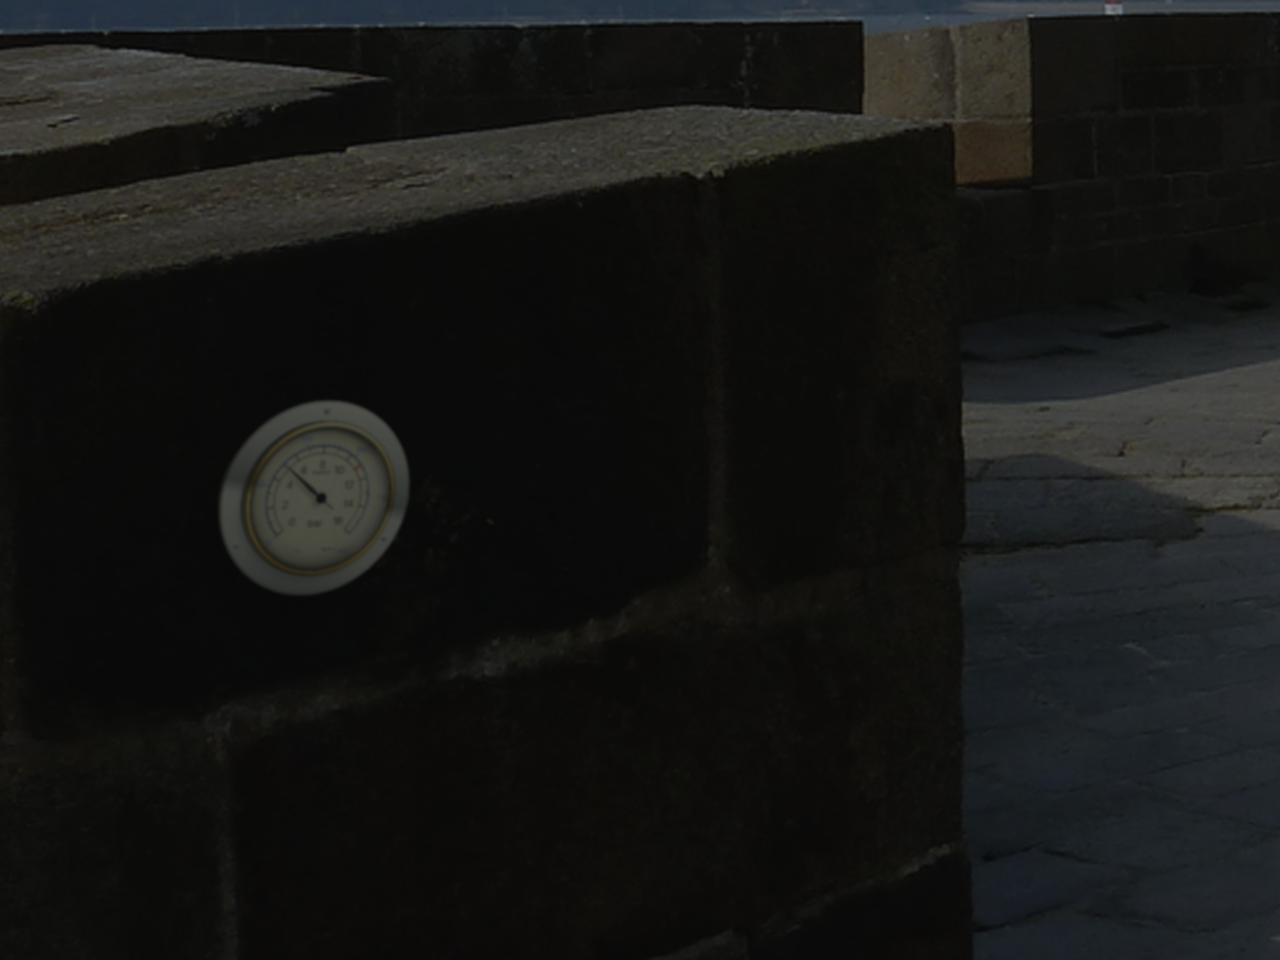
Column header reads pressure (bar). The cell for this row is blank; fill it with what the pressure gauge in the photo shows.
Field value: 5 bar
